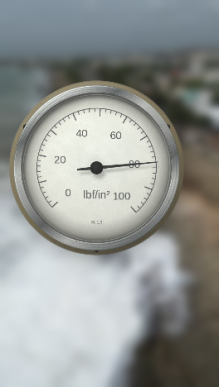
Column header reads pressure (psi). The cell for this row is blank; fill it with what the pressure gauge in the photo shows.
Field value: 80 psi
